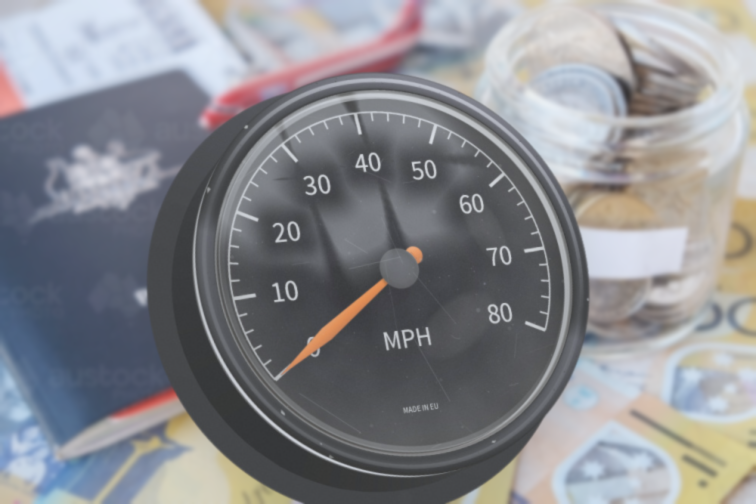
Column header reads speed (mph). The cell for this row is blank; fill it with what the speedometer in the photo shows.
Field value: 0 mph
